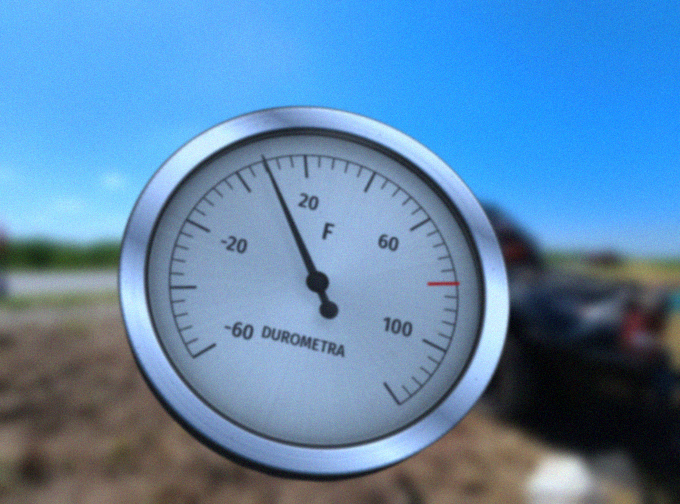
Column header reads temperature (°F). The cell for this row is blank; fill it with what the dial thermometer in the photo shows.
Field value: 8 °F
